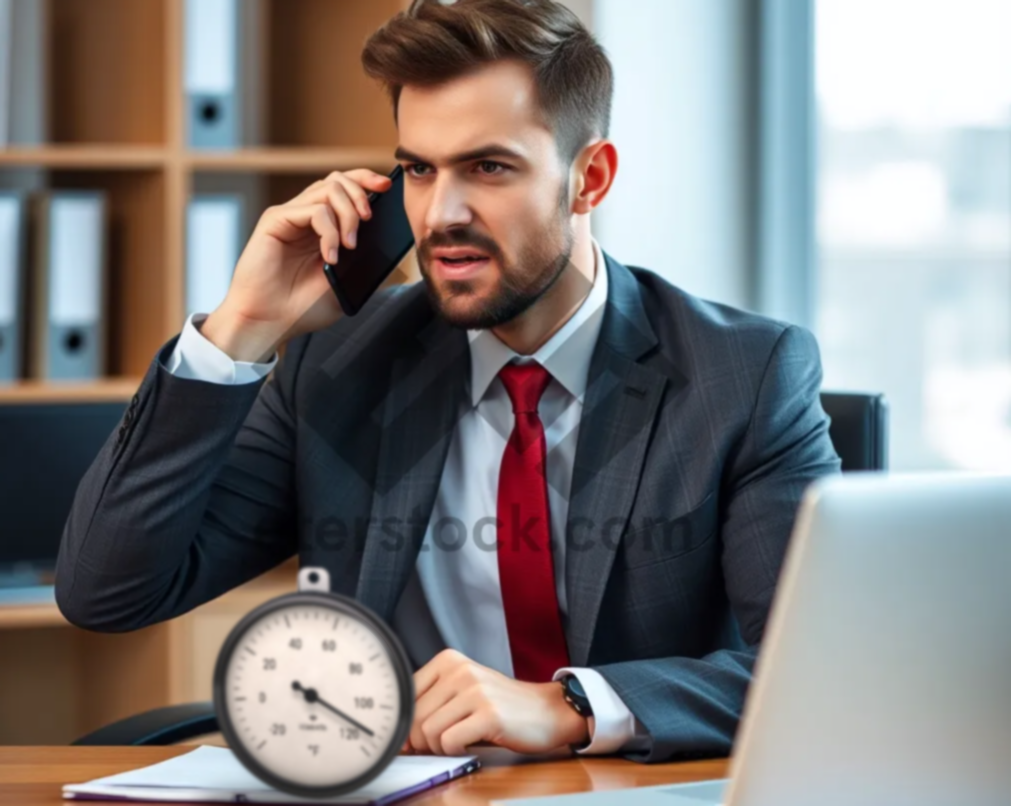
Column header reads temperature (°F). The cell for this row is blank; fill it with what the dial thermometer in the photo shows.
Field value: 112 °F
